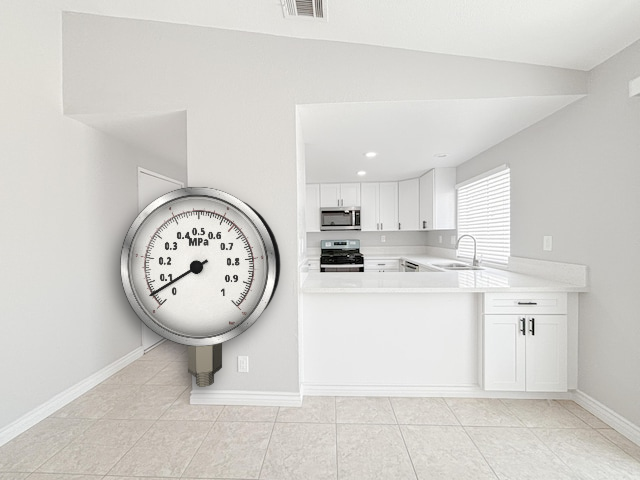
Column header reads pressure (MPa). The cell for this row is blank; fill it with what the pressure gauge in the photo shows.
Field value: 0.05 MPa
